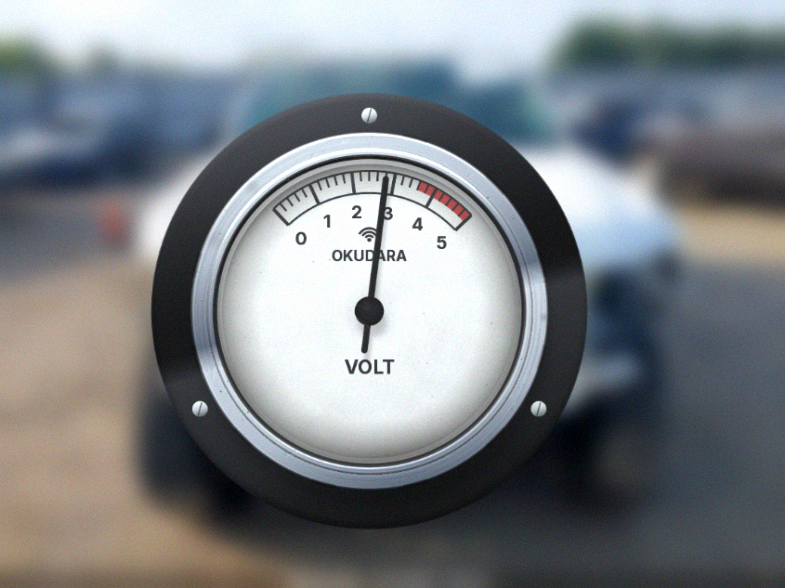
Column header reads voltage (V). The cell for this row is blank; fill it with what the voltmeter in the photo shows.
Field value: 2.8 V
